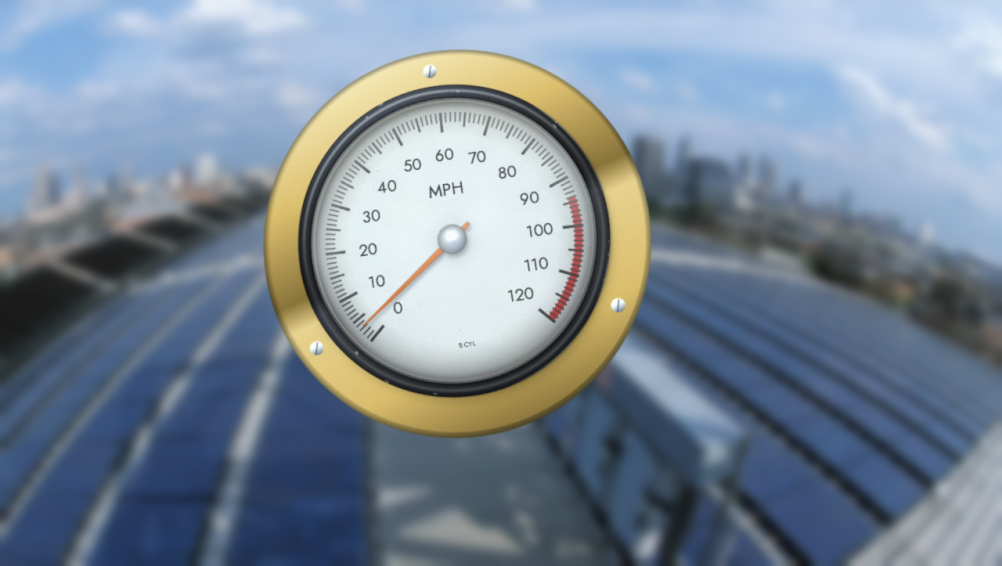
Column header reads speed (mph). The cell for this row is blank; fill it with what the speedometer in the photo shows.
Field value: 3 mph
